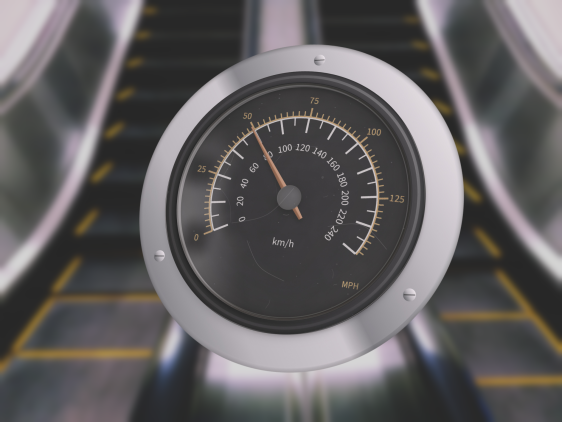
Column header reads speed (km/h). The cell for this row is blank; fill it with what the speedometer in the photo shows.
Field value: 80 km/h
